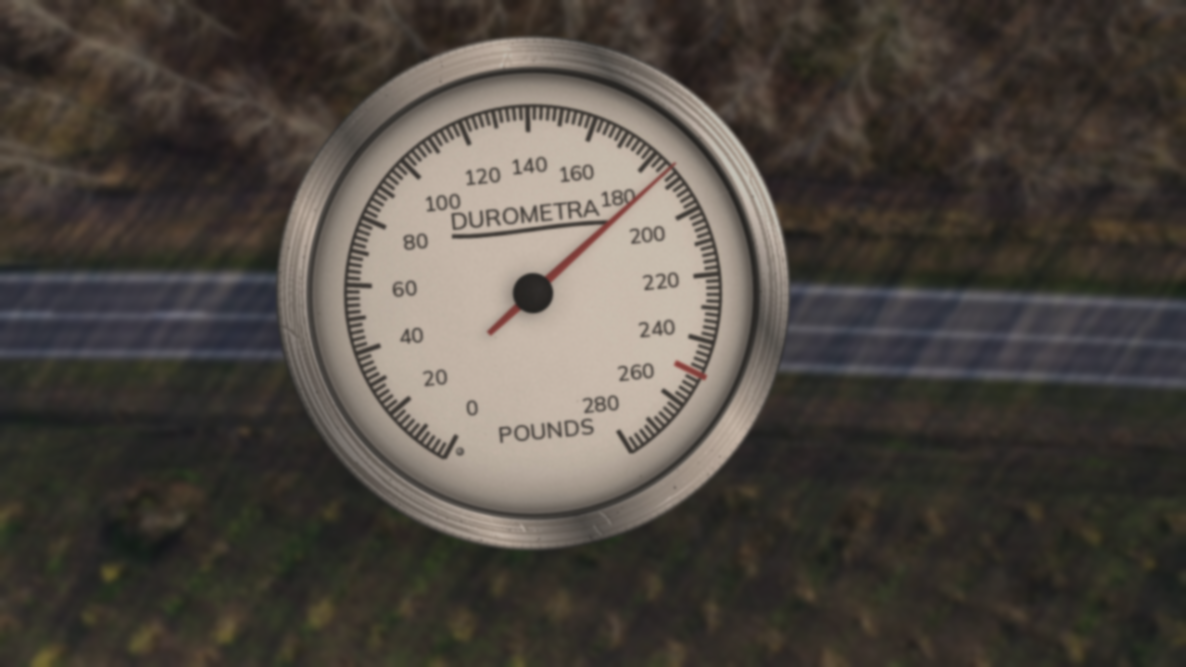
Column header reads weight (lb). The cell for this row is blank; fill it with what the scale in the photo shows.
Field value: 186 lb
